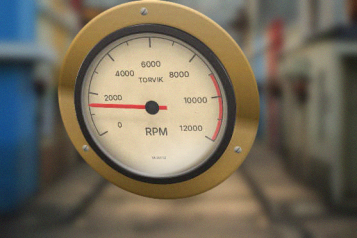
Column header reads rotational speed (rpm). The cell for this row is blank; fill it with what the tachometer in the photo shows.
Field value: 1500 rpm
